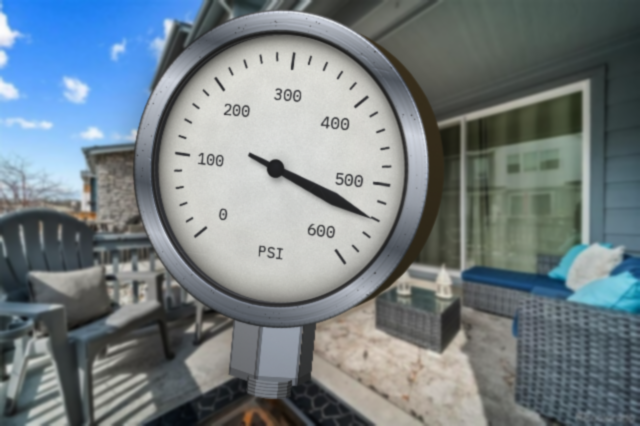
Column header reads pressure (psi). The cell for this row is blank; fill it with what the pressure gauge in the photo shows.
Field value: 540 psi
